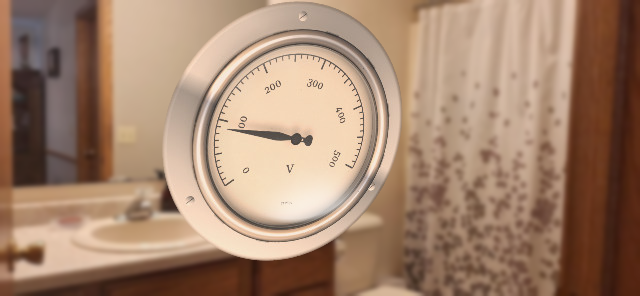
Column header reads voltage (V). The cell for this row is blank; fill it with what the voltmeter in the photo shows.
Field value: 90 V
